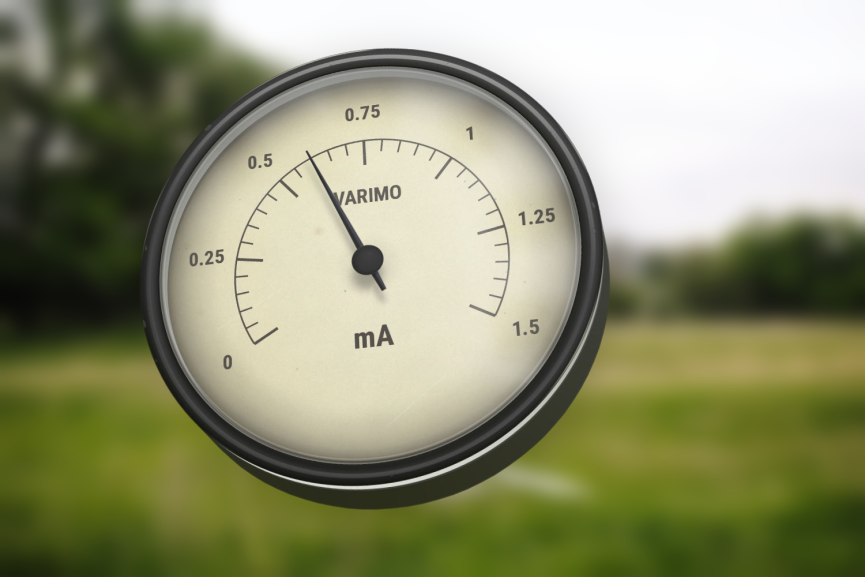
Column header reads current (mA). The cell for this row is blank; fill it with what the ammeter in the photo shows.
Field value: 0.6 mA
